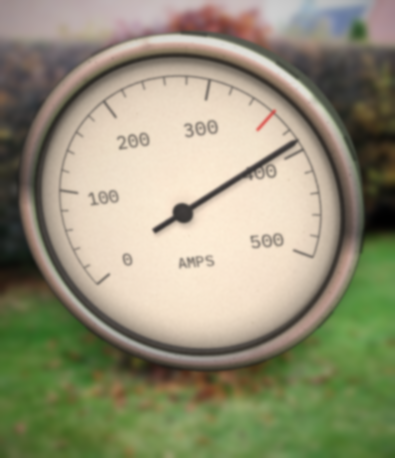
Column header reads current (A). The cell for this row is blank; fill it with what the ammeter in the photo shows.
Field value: 390 A
